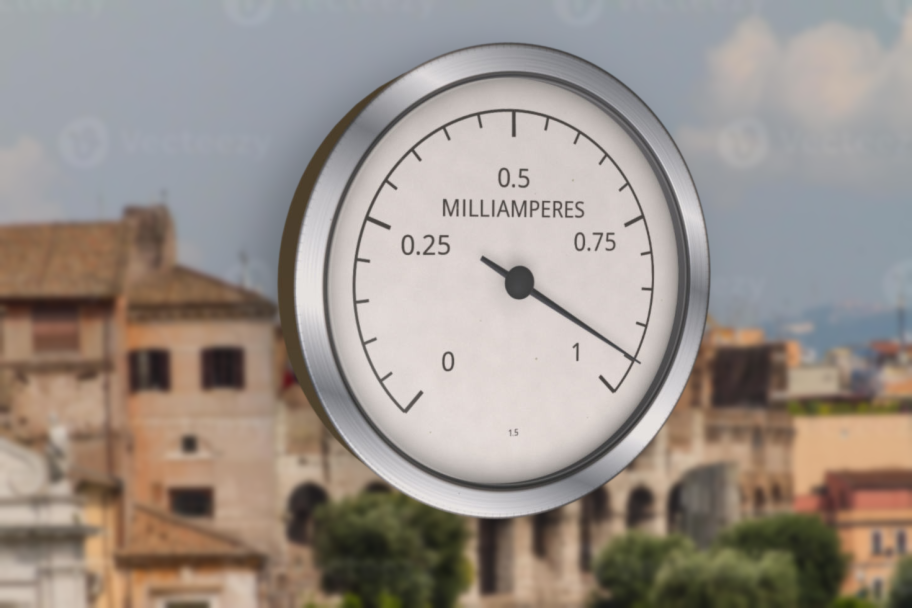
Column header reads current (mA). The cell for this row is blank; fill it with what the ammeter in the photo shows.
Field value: 0.95 mA
